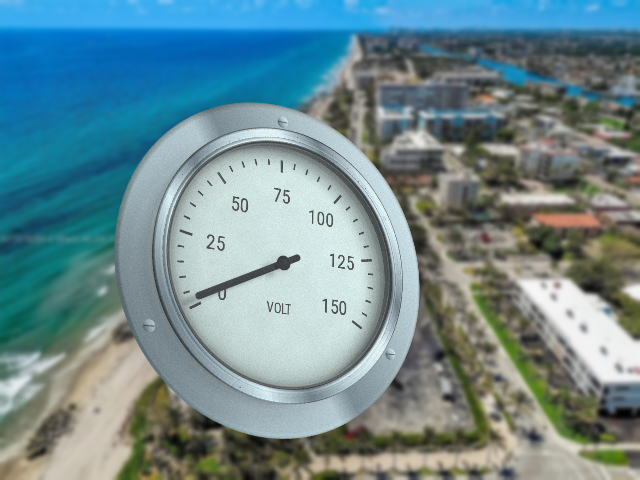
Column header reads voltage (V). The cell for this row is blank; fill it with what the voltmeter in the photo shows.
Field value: 2.5 V
